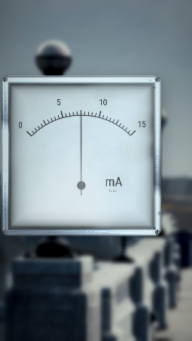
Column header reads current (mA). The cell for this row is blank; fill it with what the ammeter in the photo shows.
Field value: 7.5 mA
